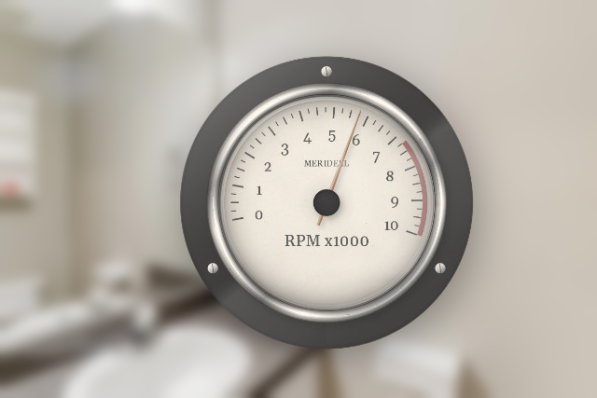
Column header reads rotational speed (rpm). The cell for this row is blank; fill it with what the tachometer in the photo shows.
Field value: 5750 rpm
